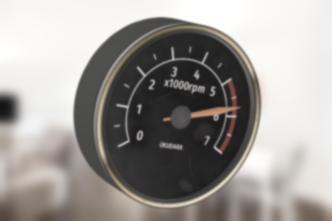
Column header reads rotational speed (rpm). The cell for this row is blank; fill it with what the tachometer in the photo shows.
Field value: 5750 rpm
